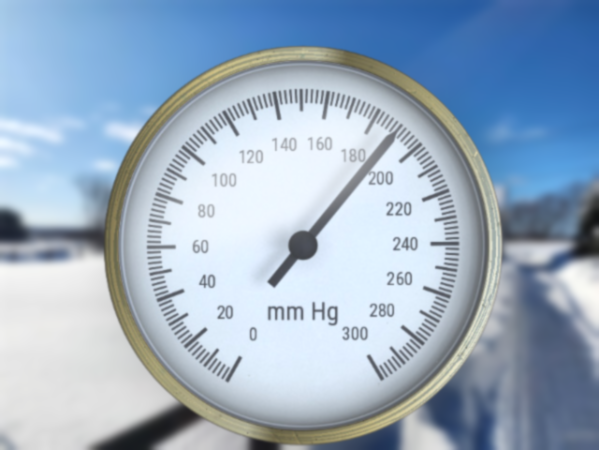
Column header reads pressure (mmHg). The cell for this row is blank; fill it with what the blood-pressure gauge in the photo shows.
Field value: 190 mmHg
